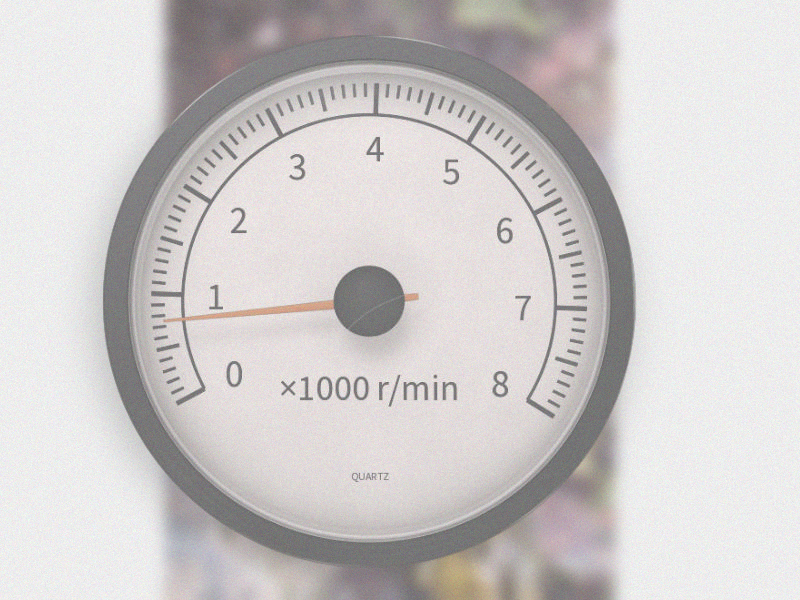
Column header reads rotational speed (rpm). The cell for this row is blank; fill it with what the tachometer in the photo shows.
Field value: 750 rpm
